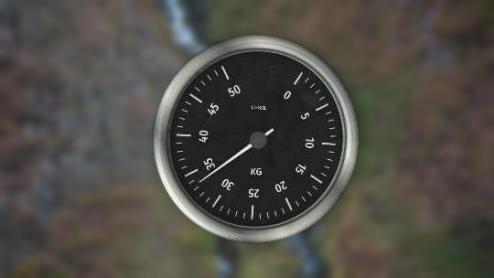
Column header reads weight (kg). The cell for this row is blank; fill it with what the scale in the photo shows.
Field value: 33.5 kg
